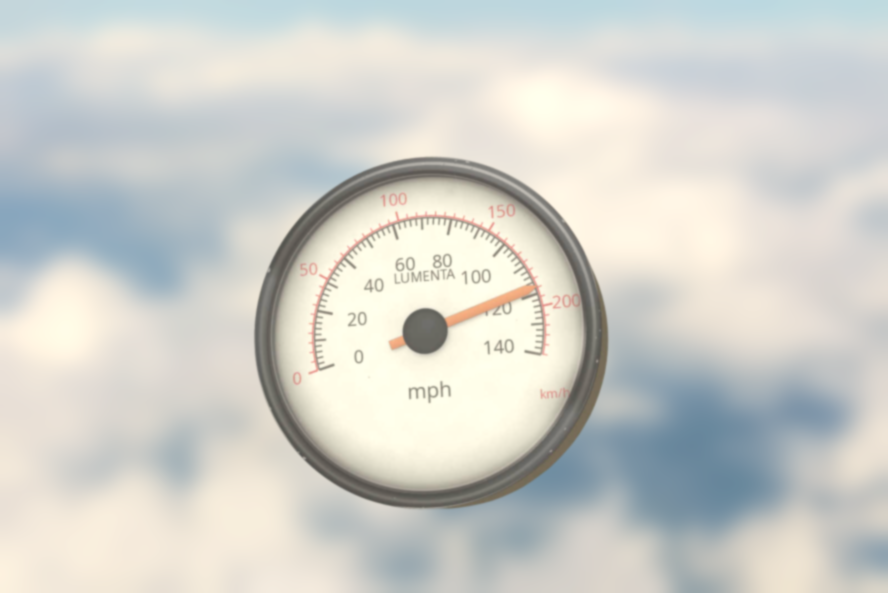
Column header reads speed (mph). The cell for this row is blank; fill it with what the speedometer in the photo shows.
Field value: 118 mph
